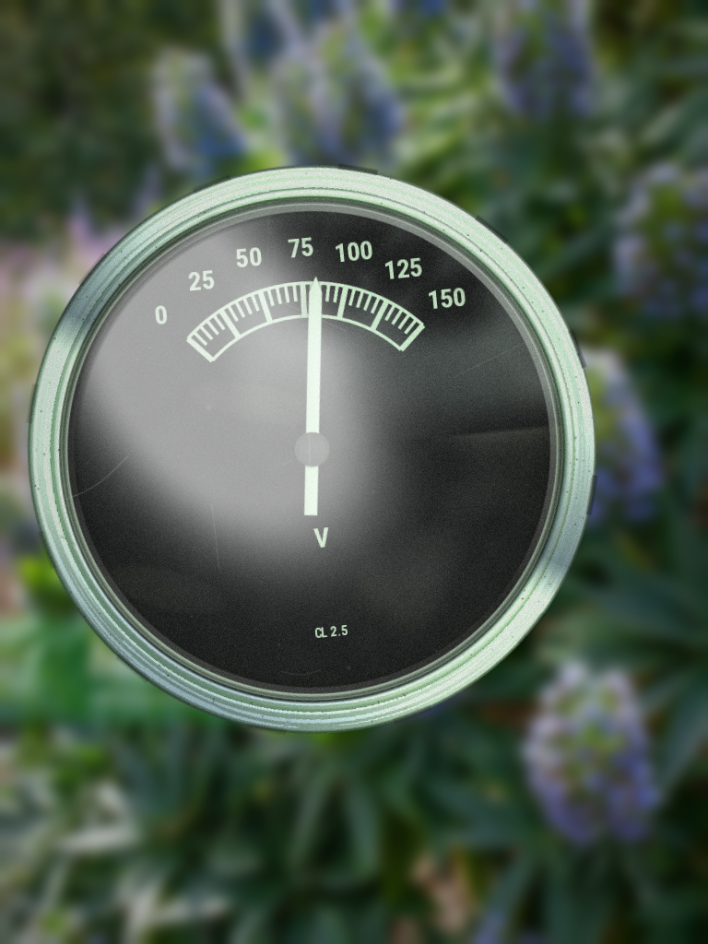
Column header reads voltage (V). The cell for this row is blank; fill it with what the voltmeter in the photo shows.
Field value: 82.5 V
